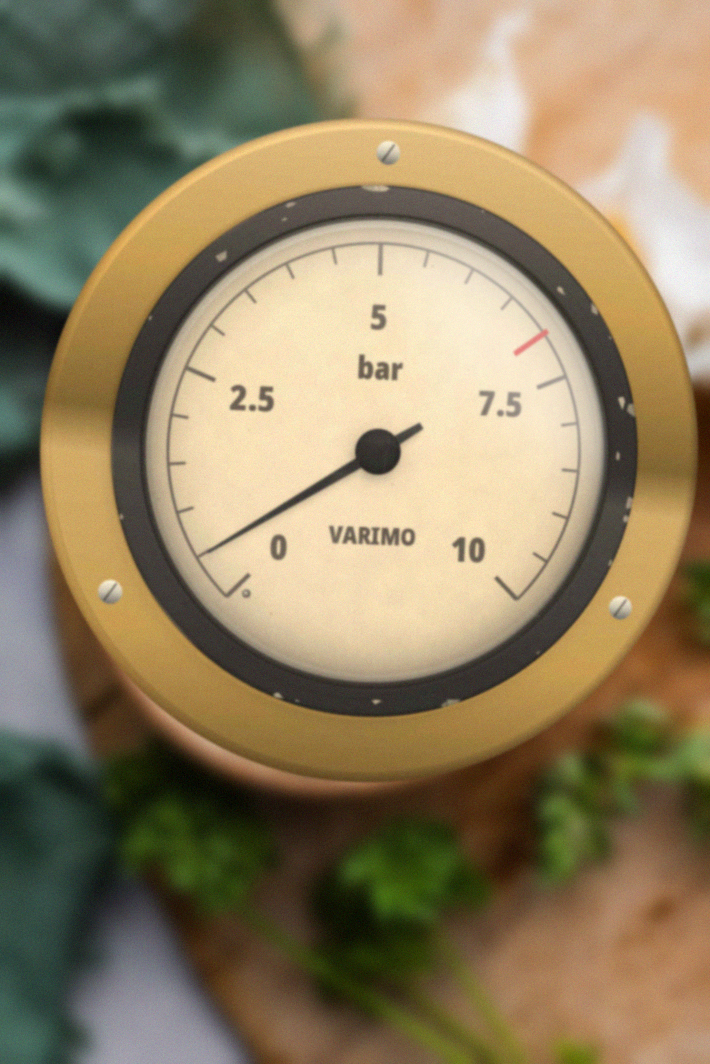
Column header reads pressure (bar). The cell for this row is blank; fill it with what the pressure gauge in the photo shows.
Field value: 0.5 bar
